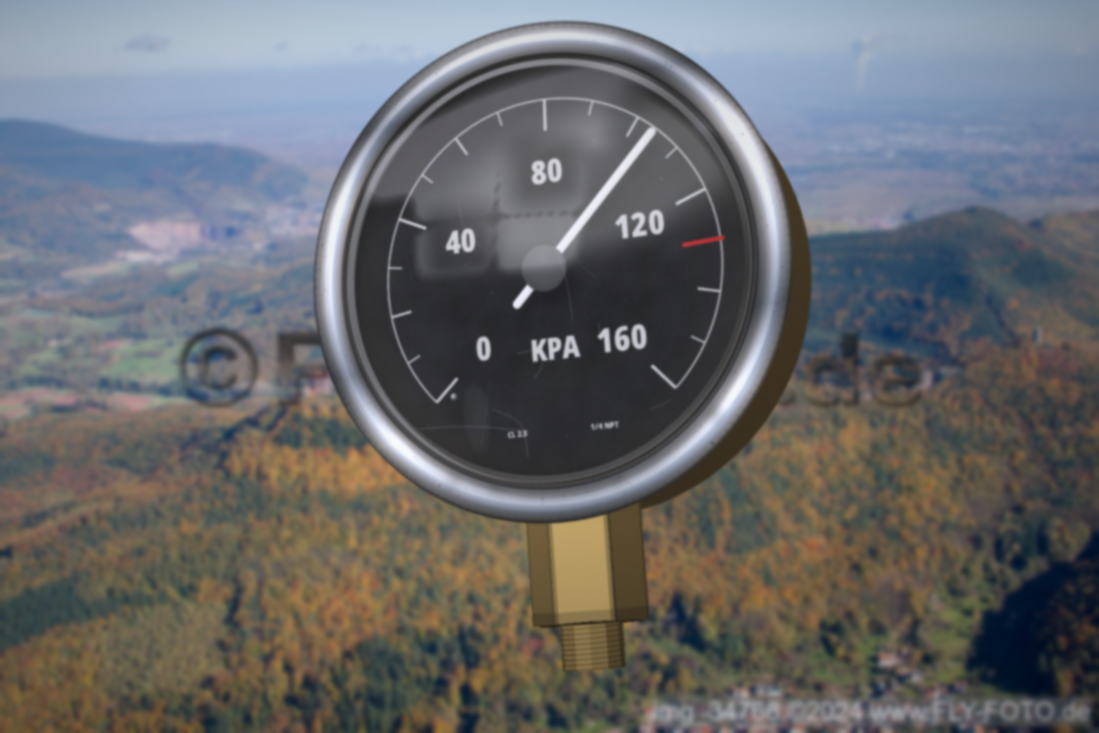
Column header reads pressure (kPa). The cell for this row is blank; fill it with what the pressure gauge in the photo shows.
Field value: 105 kPa
